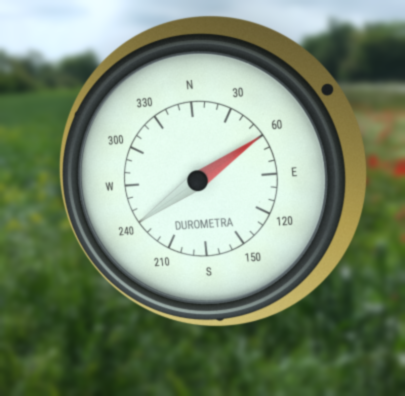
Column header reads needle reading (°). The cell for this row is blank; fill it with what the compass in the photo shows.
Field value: 60 °
